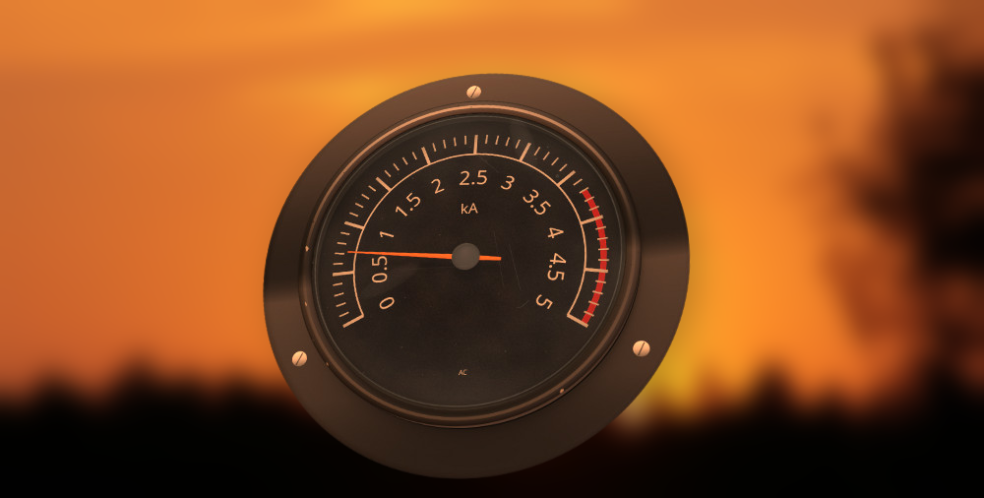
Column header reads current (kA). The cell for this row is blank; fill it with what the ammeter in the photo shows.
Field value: 0.7 kA
